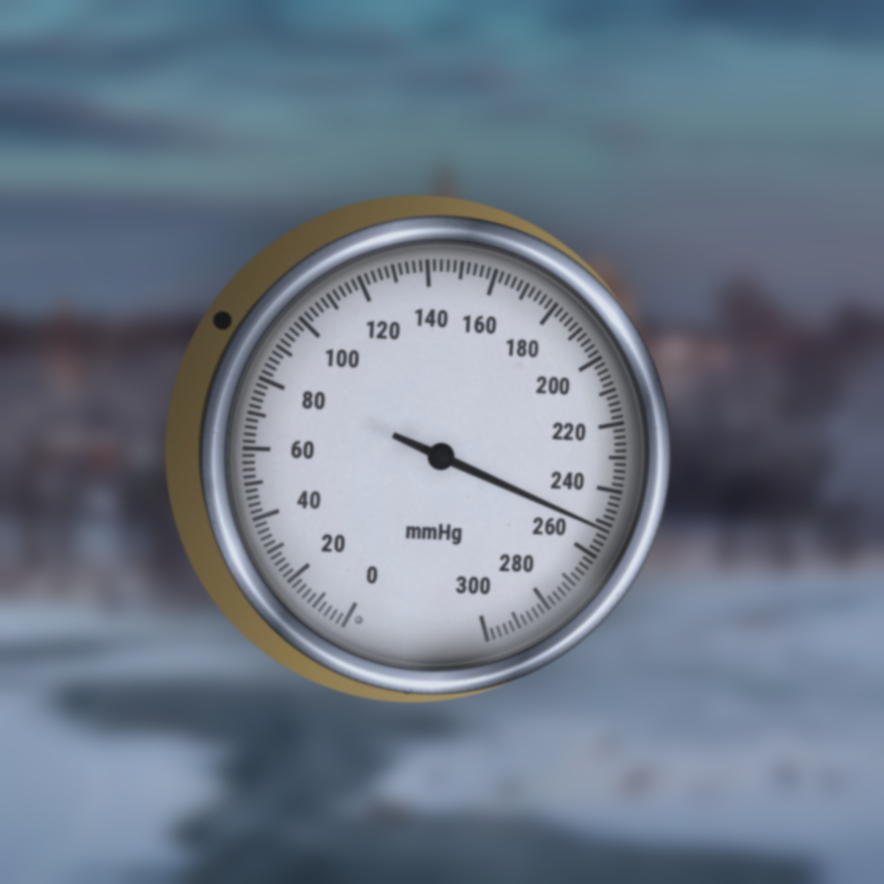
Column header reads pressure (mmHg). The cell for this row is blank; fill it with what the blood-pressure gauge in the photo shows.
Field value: 252 mmHg
